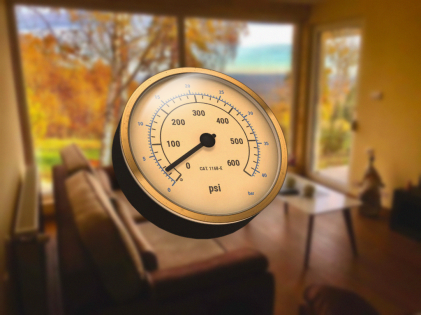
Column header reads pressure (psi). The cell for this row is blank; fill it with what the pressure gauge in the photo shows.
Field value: 30 psi
